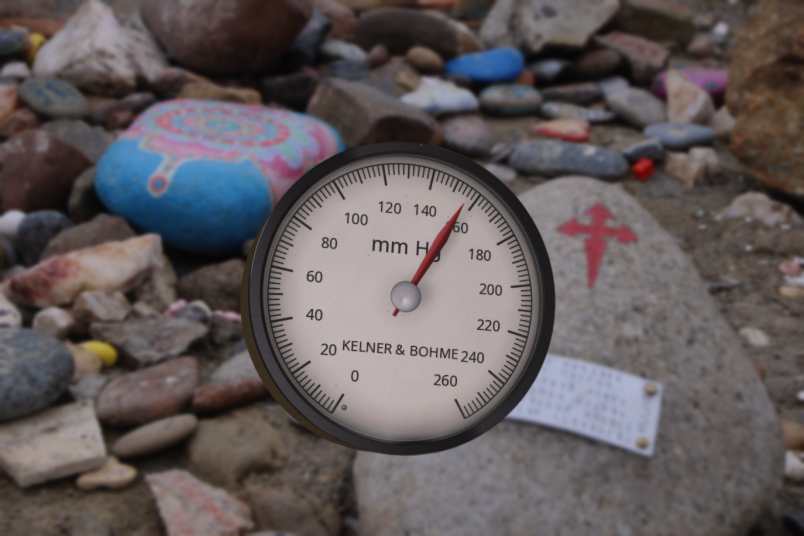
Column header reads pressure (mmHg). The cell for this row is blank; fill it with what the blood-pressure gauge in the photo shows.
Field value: 156 mmHg
